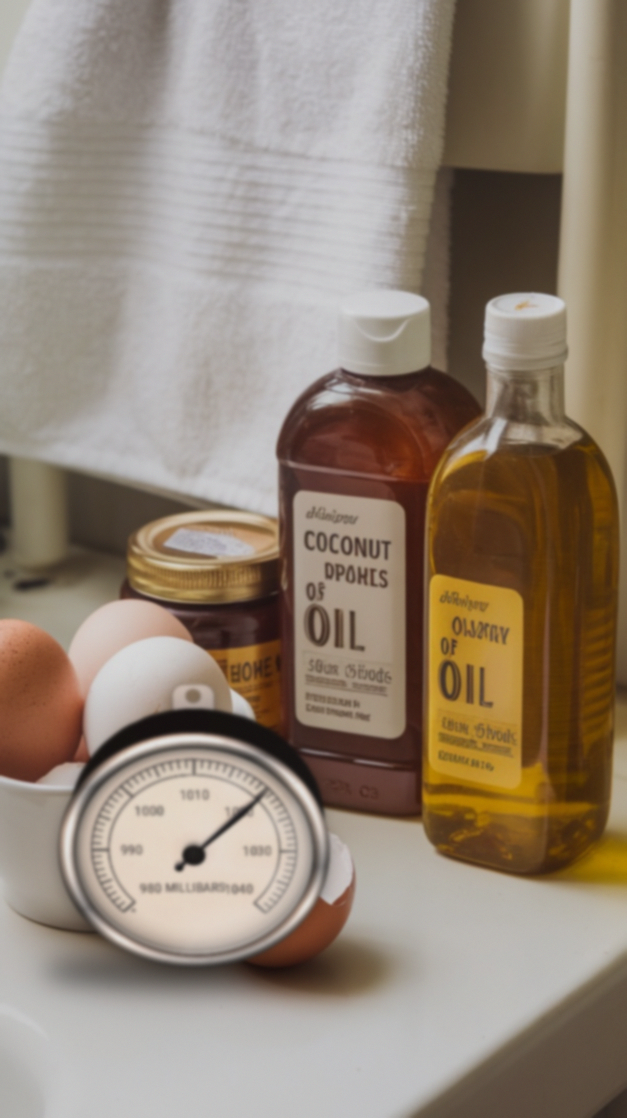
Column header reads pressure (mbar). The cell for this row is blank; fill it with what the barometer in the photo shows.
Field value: 1020 mbar
